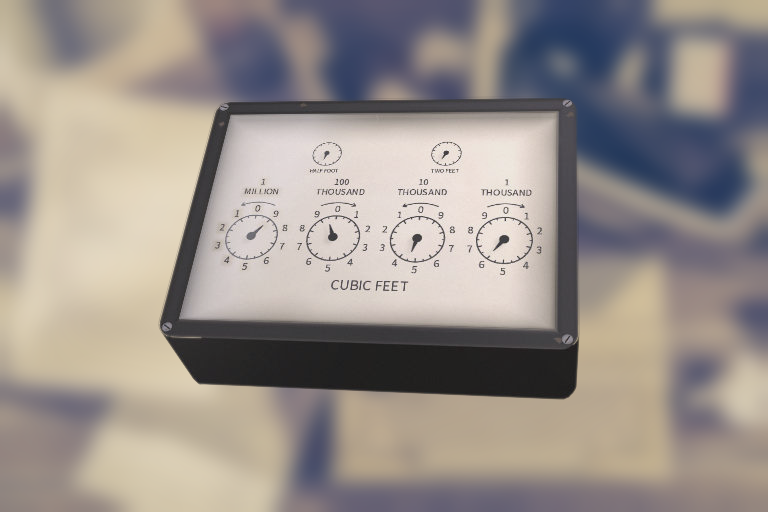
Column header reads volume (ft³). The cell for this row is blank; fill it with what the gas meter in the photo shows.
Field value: 894600 ft³
